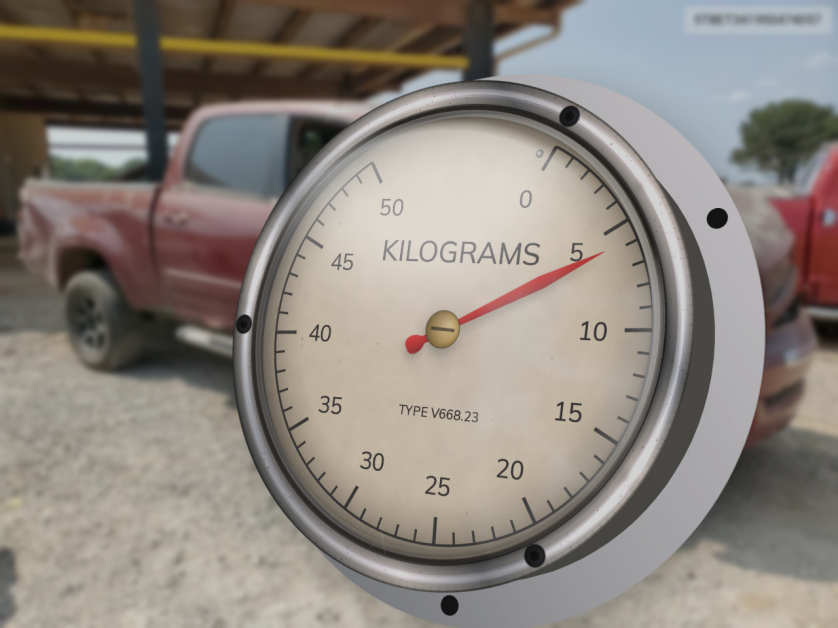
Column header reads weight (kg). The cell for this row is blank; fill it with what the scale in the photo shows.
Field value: 6 kg
